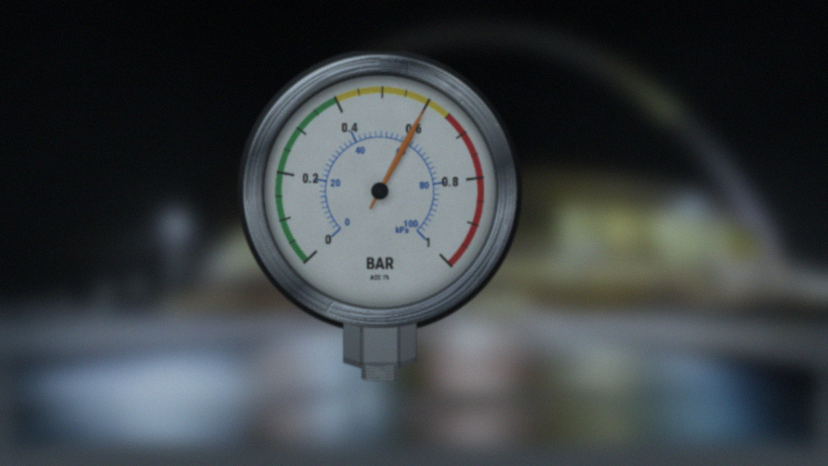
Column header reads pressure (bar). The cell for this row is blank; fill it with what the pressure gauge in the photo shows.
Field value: 0.6 bar
